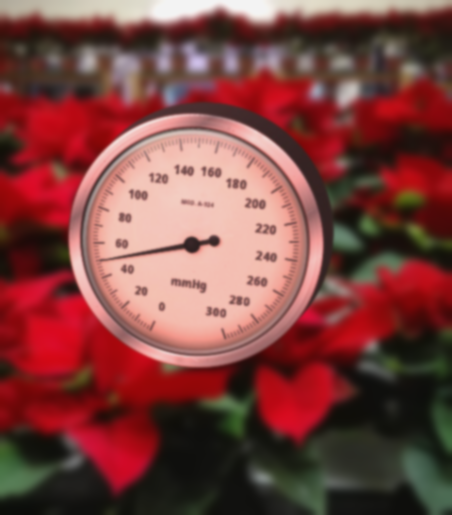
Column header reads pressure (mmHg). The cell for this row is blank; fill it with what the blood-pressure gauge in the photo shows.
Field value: 50 mmHg
